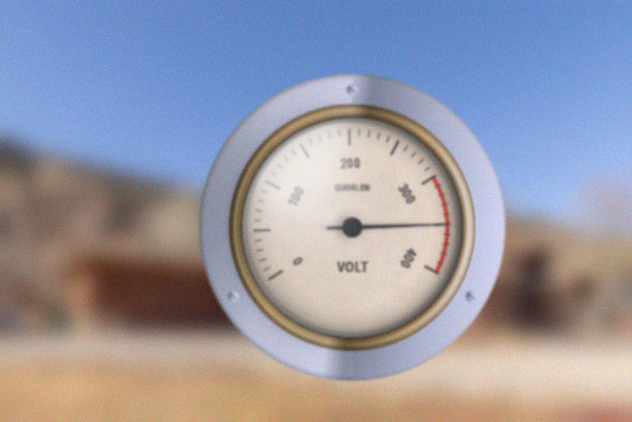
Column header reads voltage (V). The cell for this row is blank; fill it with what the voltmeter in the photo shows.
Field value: 350 V
